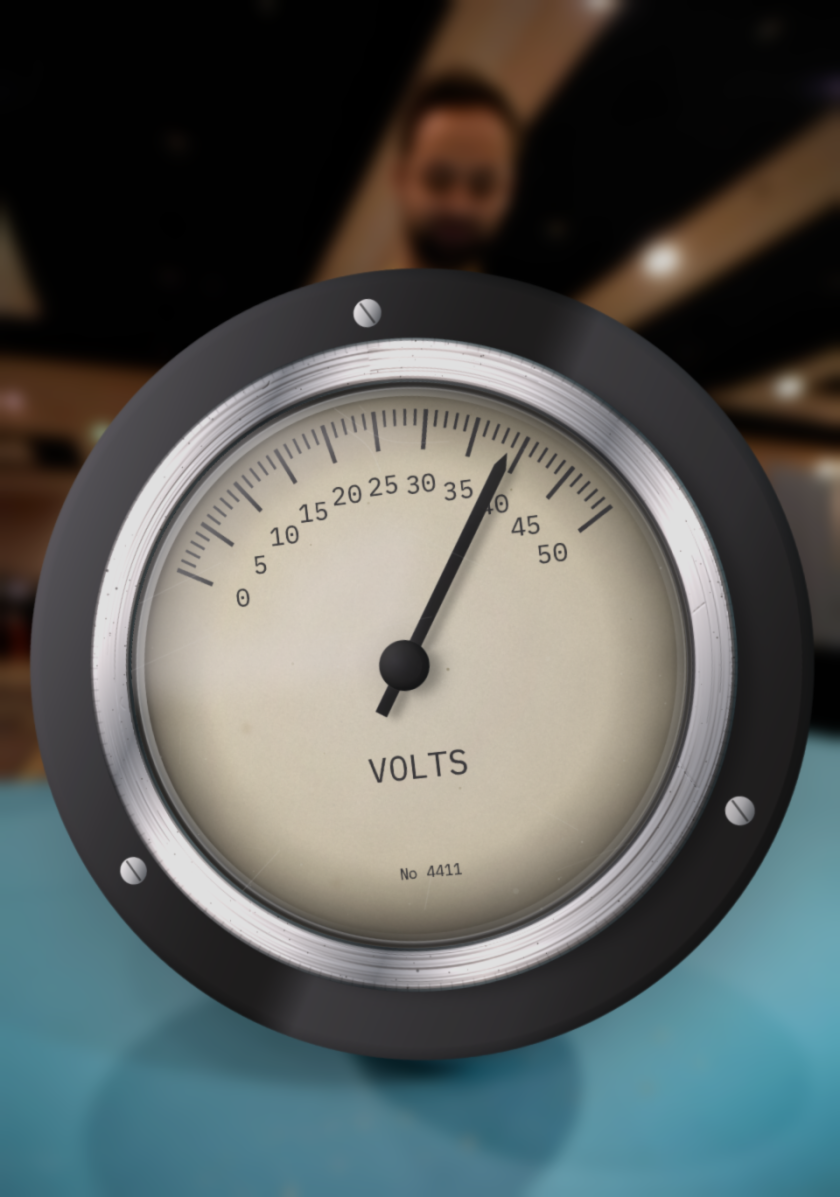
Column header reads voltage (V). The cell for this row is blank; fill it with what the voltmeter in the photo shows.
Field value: 39 V
